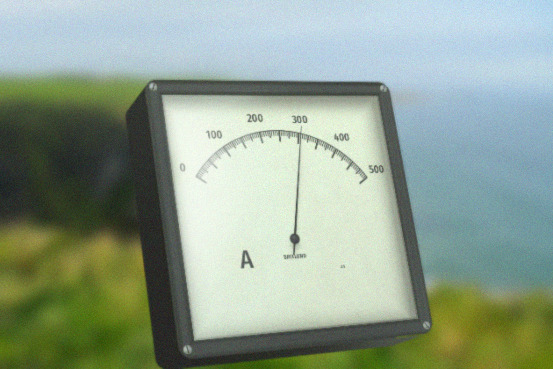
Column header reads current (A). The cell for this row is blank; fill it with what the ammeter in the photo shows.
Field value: 300 A
